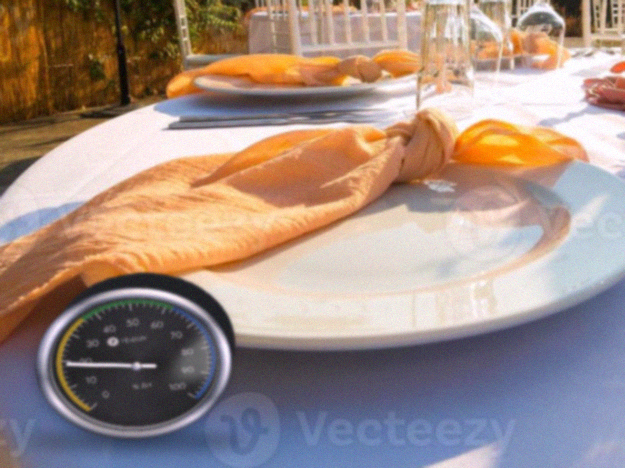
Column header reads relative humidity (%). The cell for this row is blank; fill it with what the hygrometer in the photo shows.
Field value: 20 %
